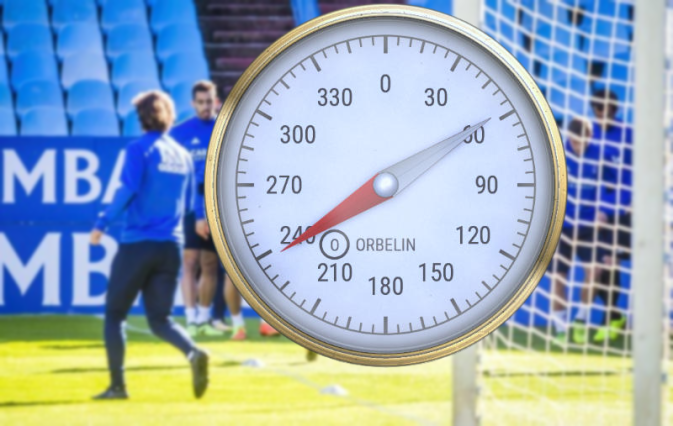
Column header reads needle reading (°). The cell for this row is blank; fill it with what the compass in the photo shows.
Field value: 237.5 °
